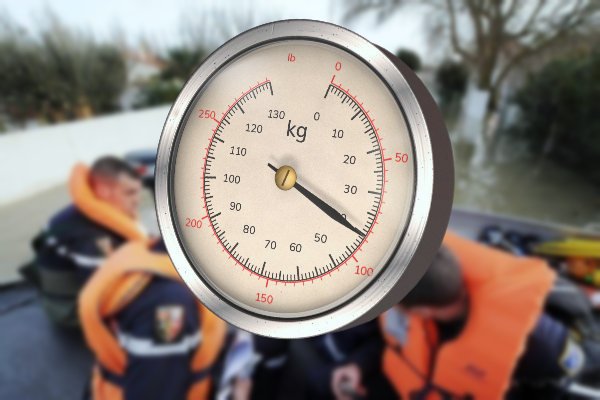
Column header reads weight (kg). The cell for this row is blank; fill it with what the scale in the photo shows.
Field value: 40 kg
